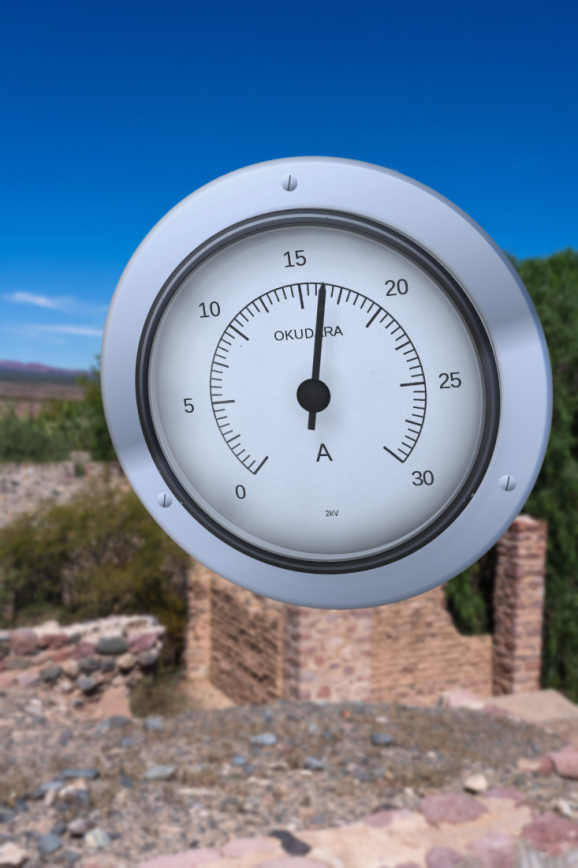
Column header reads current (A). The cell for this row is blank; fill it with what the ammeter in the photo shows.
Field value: 16.5 A
